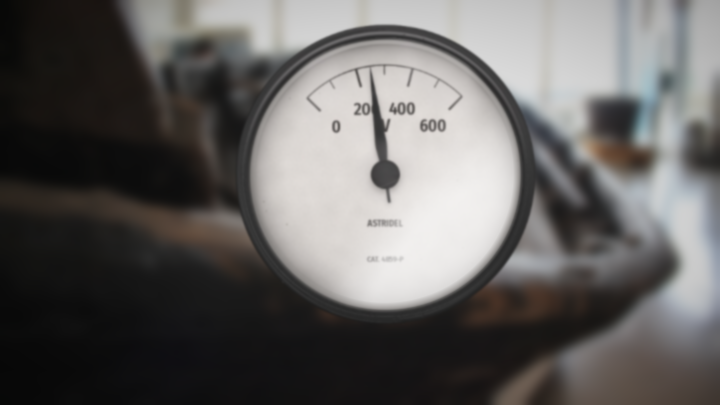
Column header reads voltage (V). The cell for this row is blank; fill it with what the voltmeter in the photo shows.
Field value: 250 V
